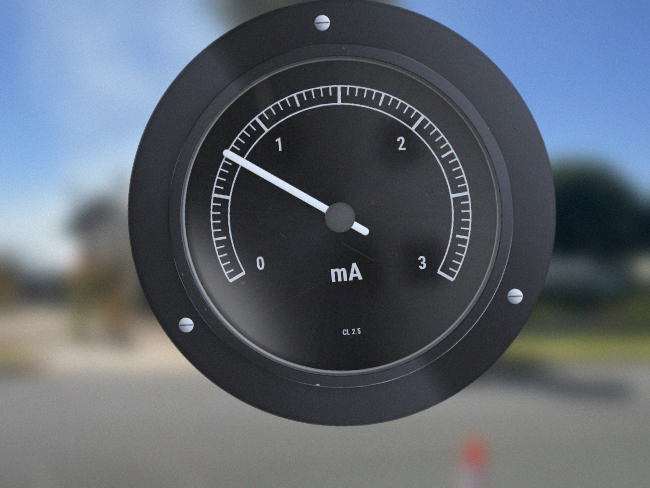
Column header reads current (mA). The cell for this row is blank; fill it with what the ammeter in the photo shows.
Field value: 0.75 mA
